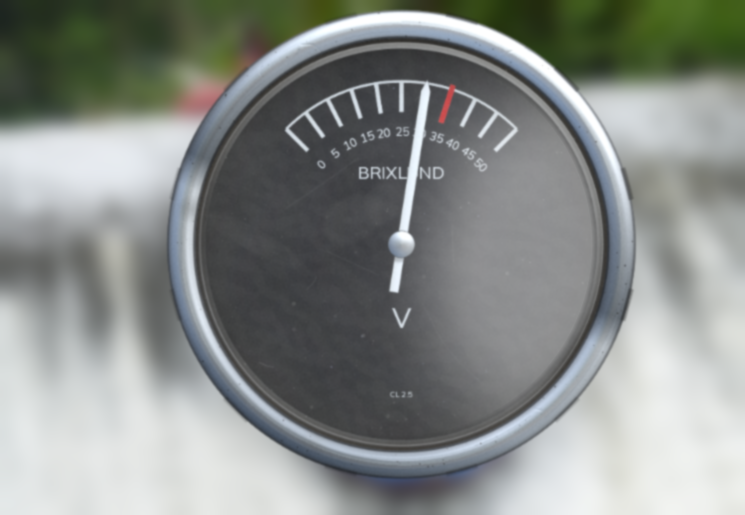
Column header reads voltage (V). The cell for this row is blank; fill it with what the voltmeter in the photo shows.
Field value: 30 V
